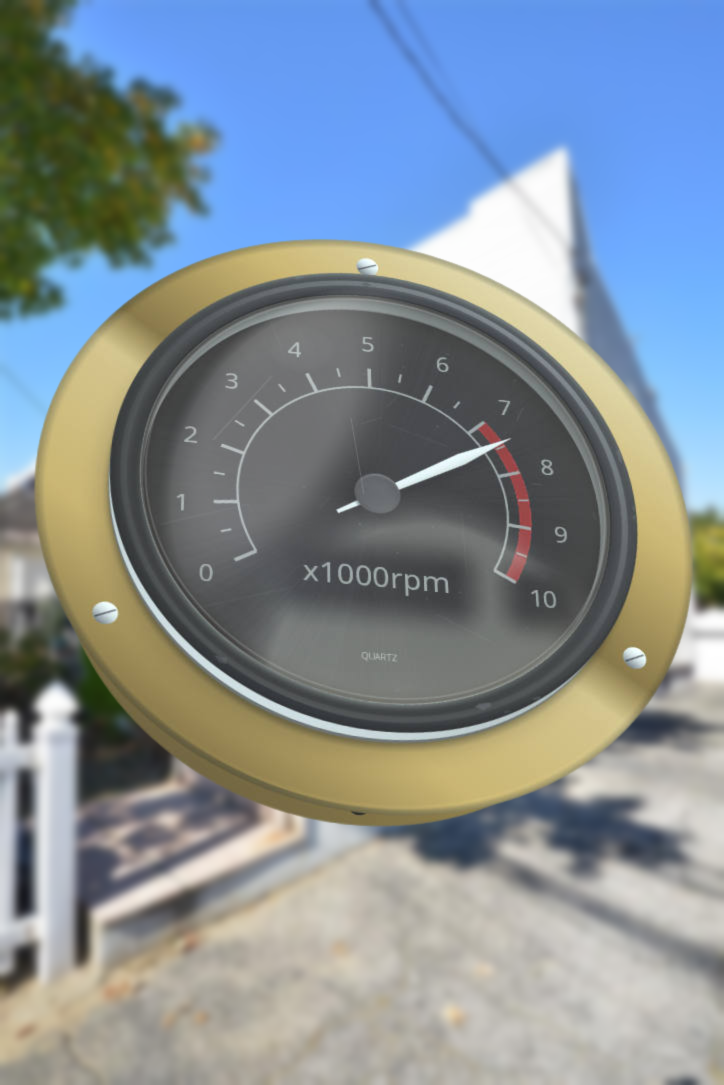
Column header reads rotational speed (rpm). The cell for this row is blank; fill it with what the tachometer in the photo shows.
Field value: 7500 rpm
